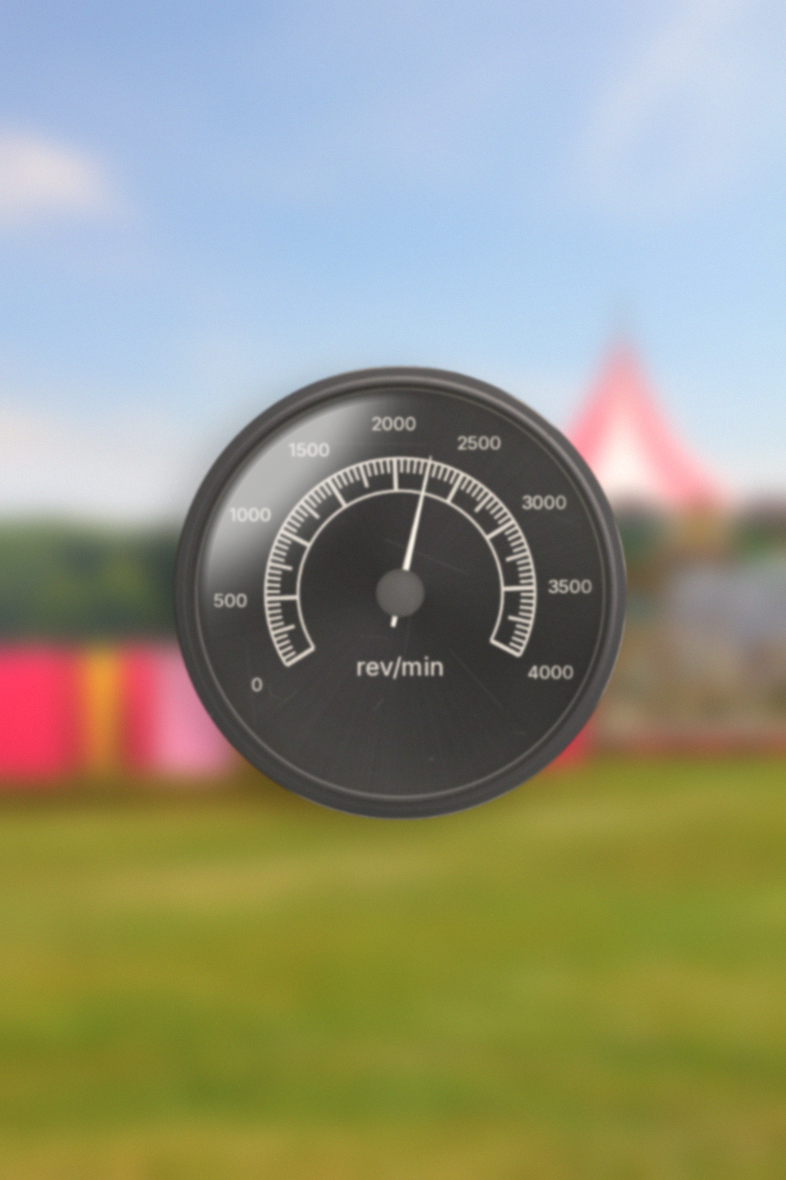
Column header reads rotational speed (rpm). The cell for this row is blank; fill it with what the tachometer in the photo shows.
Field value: 2250 rpm
